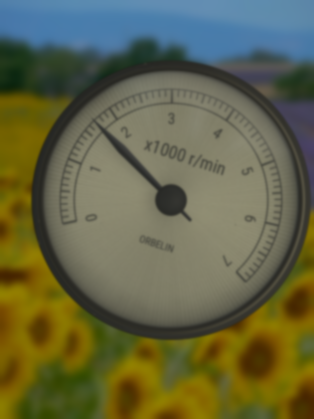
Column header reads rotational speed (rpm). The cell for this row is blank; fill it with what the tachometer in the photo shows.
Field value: 1700 rpm
